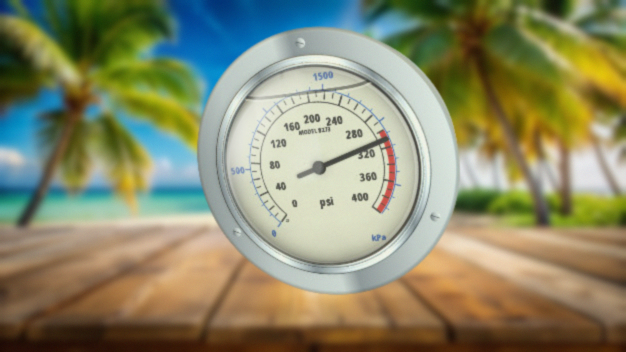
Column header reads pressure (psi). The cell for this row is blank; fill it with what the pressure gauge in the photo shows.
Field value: 310 psi
